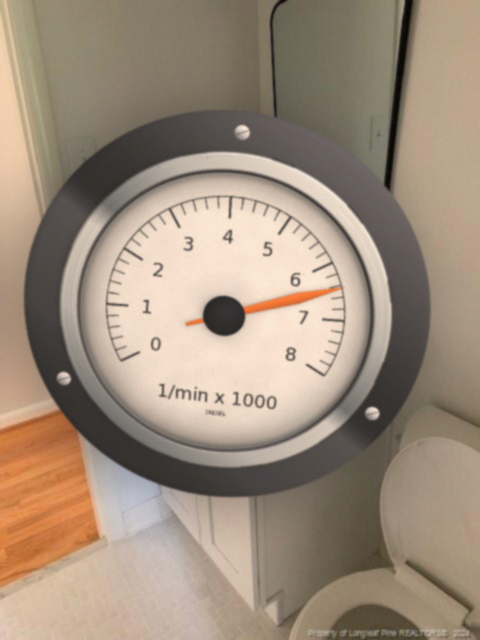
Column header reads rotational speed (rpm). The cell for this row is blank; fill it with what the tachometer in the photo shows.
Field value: 6400 rpm
